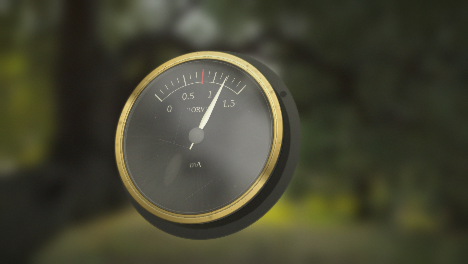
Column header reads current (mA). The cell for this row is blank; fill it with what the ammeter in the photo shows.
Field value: 1.2 mA
